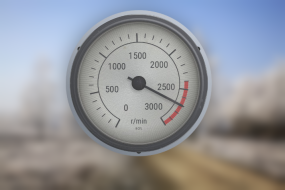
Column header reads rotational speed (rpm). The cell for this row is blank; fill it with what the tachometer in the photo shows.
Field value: 2700 rpm
